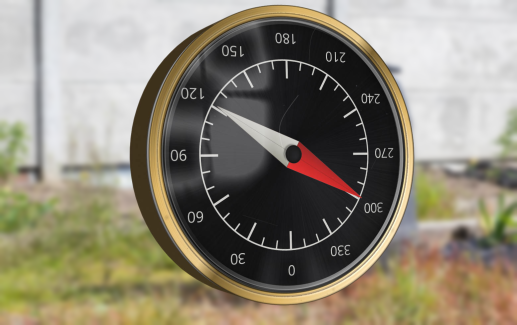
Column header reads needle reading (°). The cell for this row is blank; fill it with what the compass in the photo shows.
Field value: 300 °
